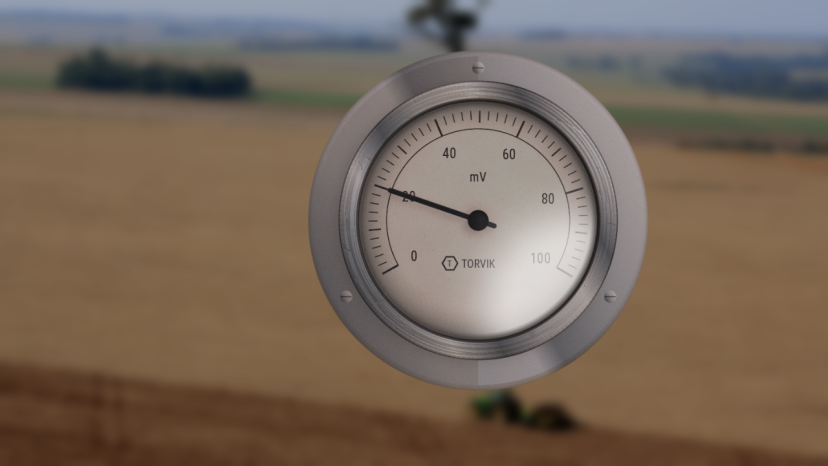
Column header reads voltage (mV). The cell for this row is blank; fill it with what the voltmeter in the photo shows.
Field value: 20 mV
